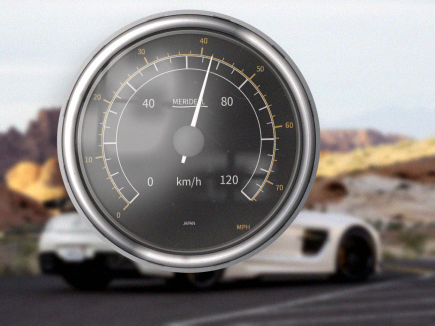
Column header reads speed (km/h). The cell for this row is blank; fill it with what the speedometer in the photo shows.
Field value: 67.5 km/h
